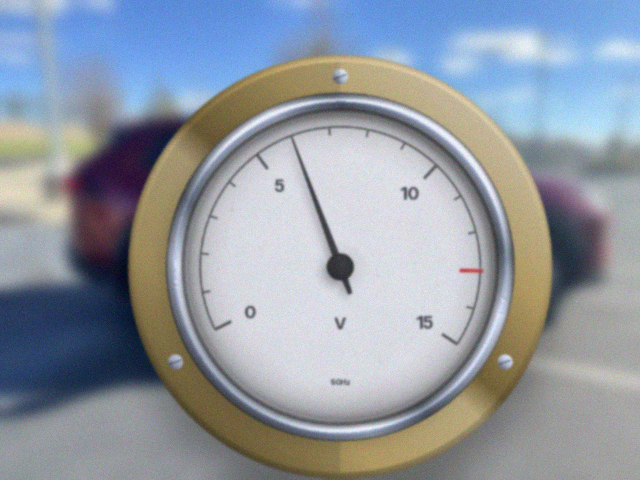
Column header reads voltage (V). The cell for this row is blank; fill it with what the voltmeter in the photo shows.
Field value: 6 V
